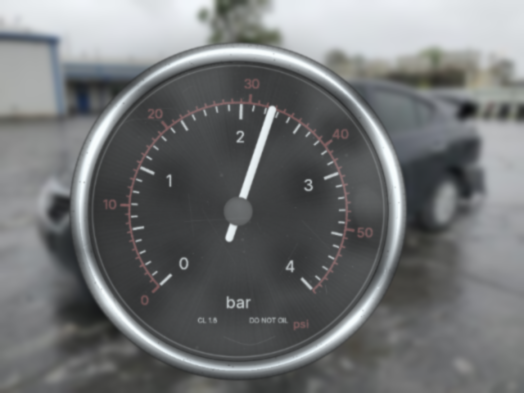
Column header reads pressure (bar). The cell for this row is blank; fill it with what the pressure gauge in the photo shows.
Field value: 2.25 bar
